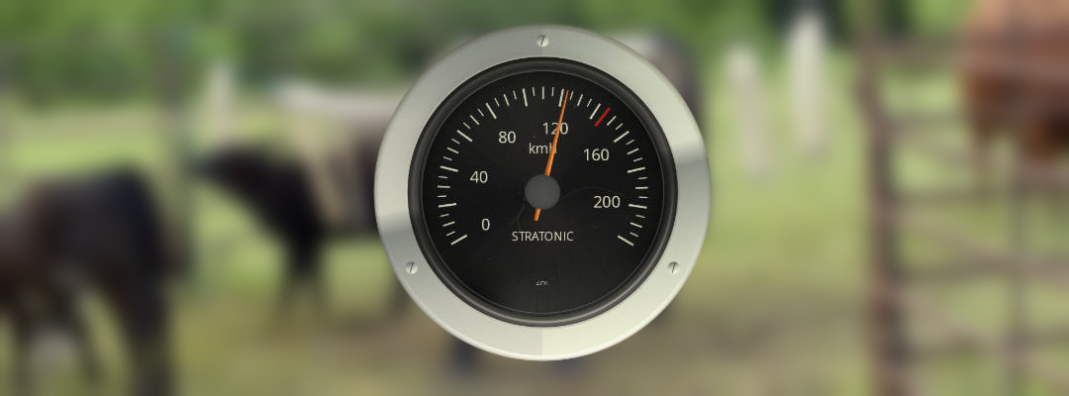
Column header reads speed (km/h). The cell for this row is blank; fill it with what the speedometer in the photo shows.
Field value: 122.5 km/h
